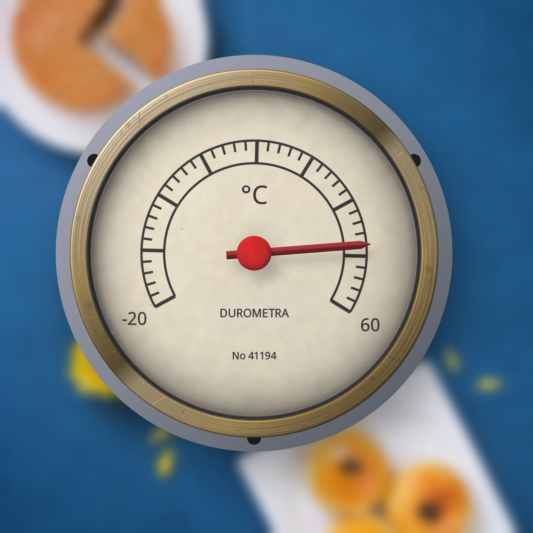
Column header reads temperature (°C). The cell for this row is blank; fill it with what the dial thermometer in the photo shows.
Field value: 48 °C
